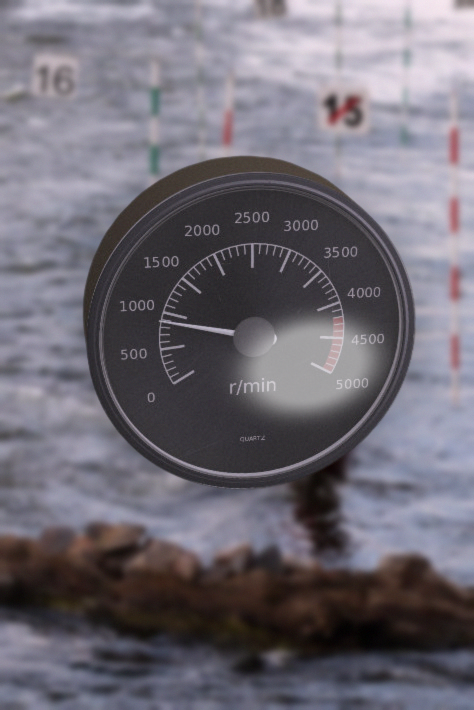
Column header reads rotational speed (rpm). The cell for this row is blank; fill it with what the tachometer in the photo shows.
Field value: 900 rpm
